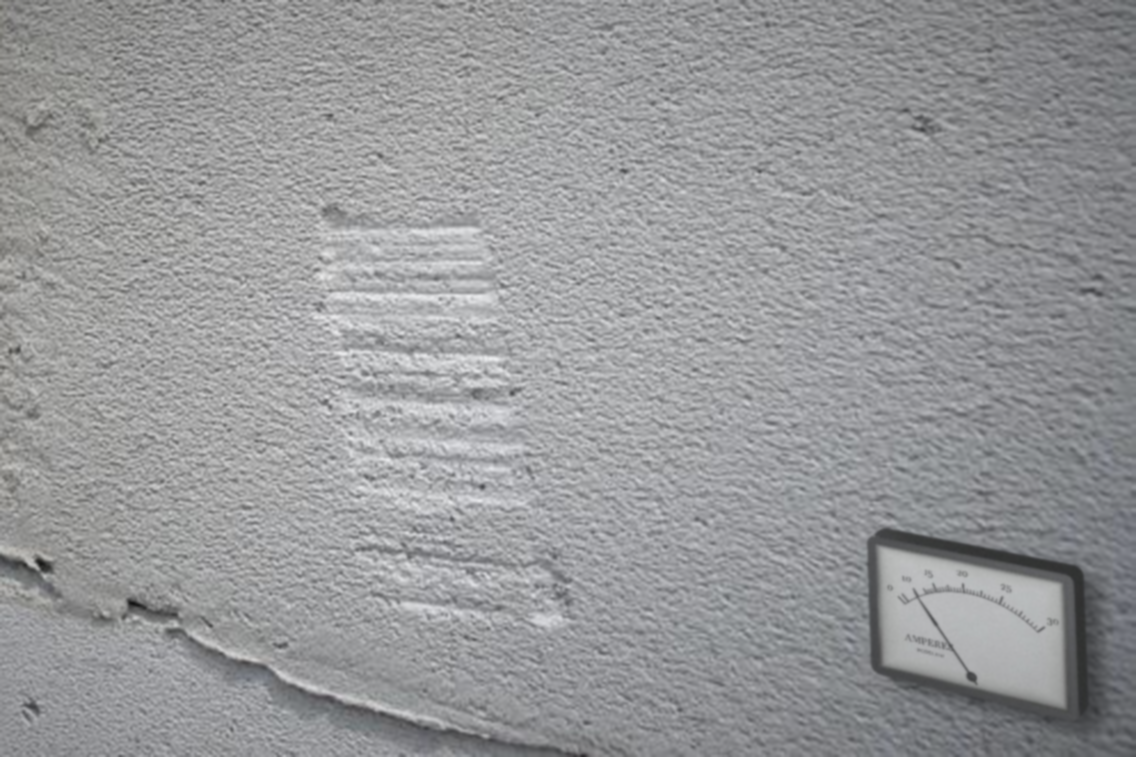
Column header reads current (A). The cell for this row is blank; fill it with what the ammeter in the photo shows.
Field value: 10 A
